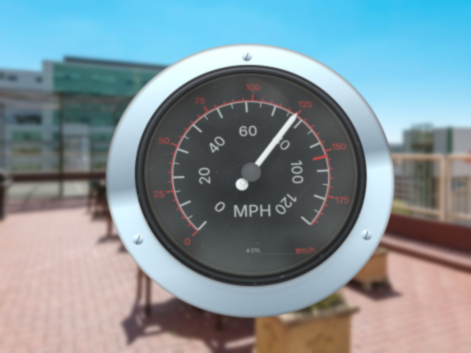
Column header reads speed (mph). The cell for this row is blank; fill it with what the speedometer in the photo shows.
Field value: 77.5 mph
